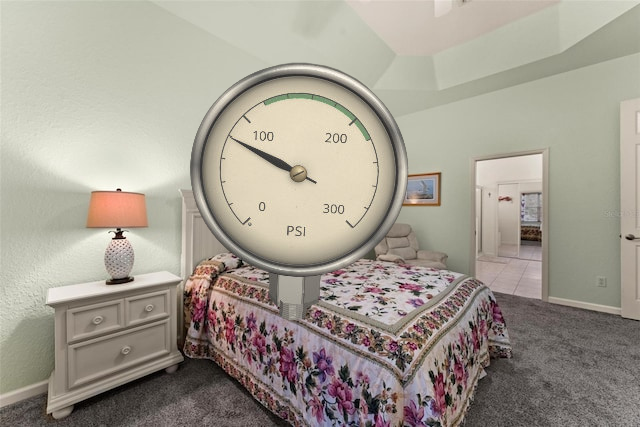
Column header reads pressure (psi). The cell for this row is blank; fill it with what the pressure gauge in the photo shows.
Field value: 80 psi
